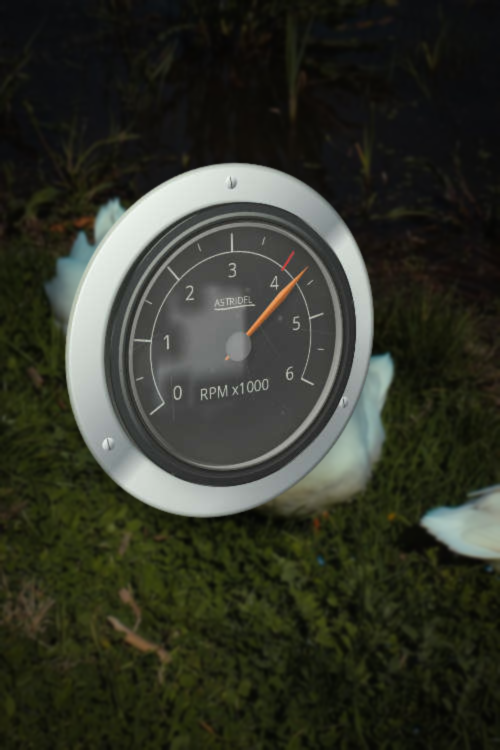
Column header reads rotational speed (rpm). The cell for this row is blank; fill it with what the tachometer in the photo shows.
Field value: 4250 rpm
